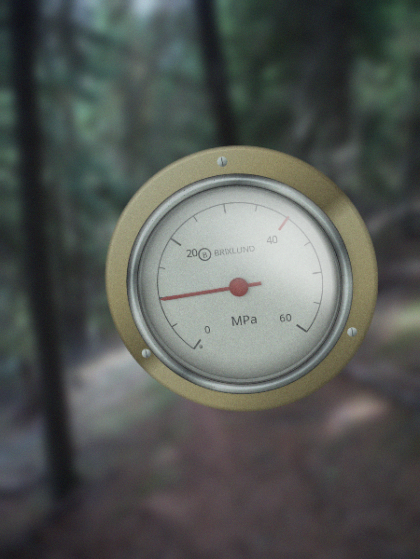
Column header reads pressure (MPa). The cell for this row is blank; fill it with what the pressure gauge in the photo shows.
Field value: 10 MPa
